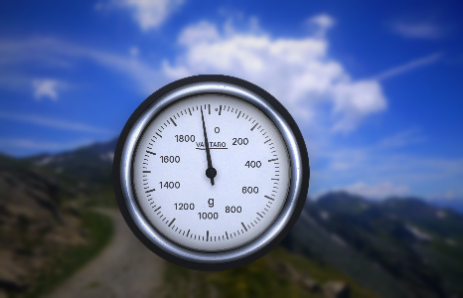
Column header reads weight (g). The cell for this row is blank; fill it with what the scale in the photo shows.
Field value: 1960 g
